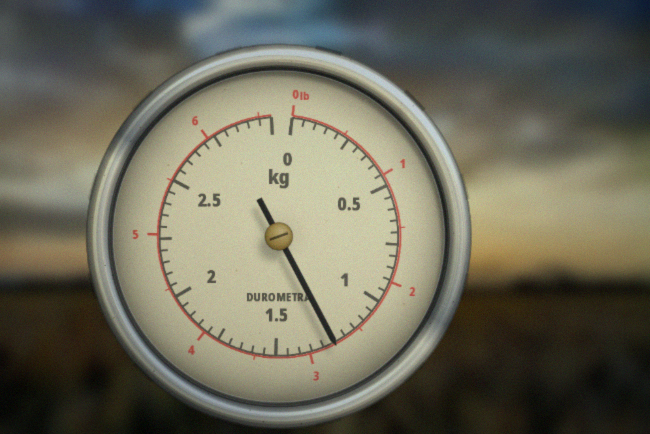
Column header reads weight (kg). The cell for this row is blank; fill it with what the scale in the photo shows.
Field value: 1.25 kg
